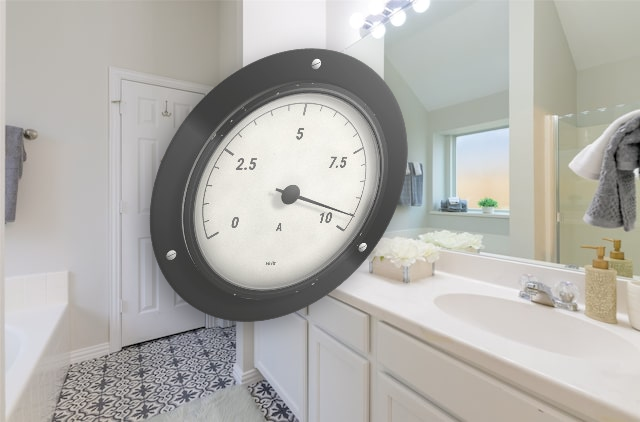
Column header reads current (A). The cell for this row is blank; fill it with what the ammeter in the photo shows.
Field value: 9.5 A
